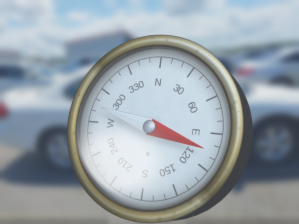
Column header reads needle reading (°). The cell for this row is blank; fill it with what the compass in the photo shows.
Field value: 105 °
